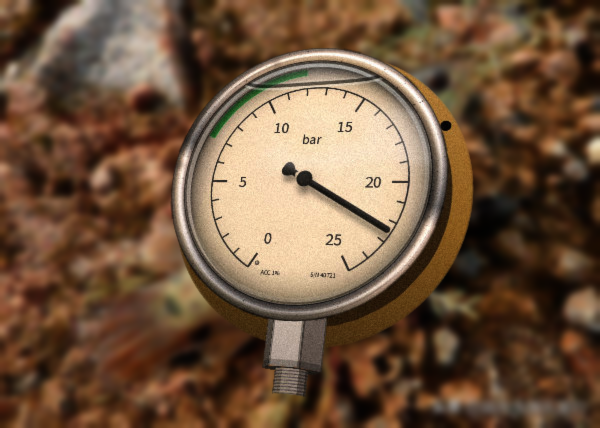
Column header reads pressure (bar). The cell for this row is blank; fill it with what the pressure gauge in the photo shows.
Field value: 22.5 bar
